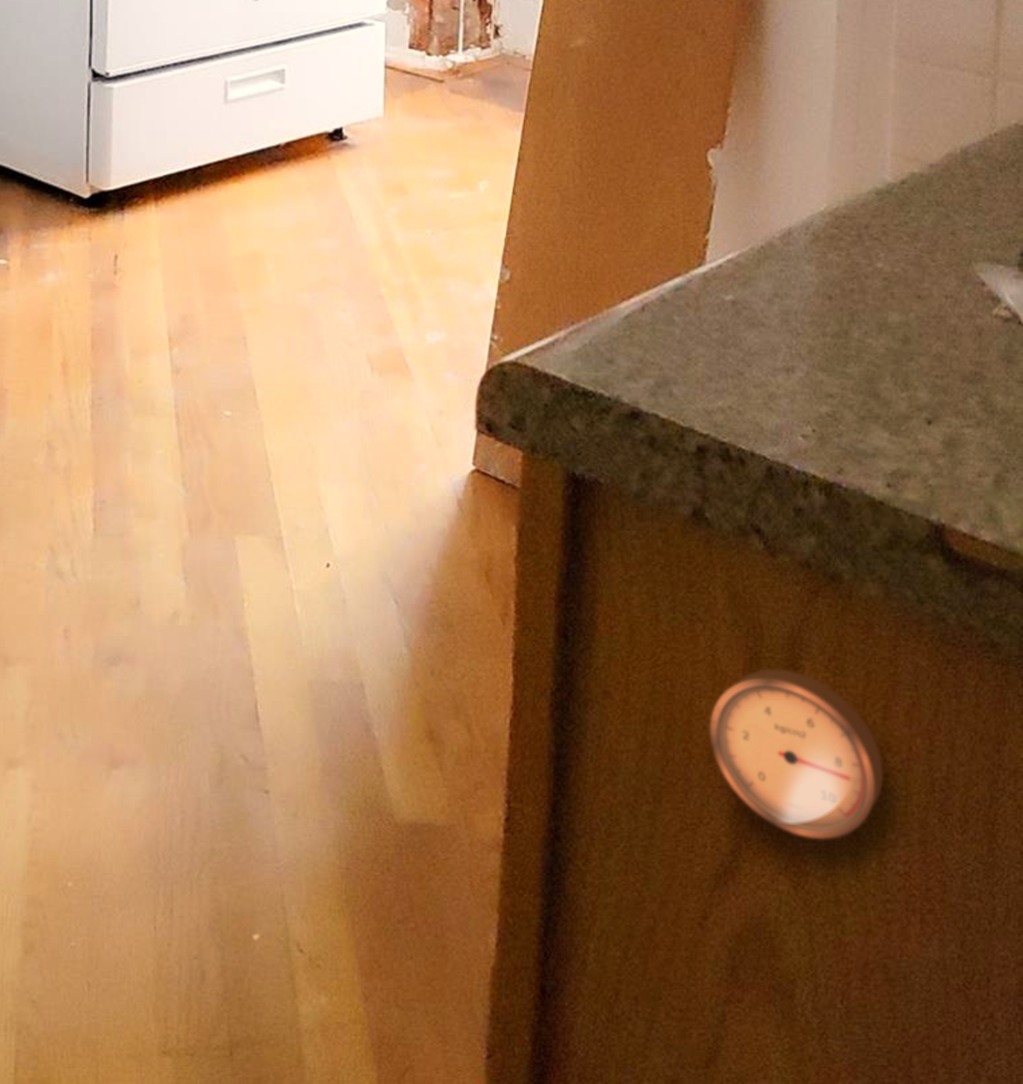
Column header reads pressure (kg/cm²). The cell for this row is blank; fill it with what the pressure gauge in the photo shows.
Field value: 8.5 kg/cm²
